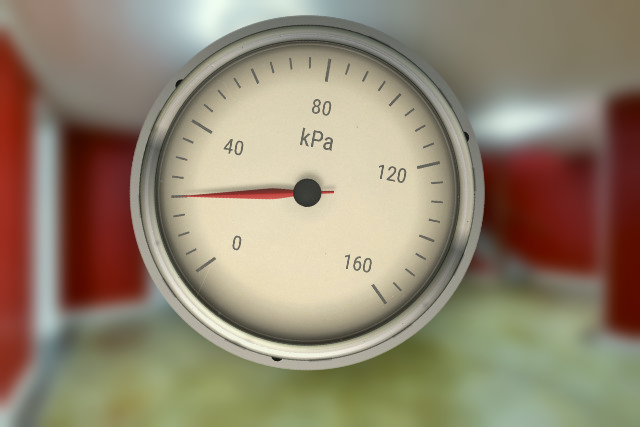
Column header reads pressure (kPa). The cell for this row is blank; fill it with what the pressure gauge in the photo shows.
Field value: 20 kPa
